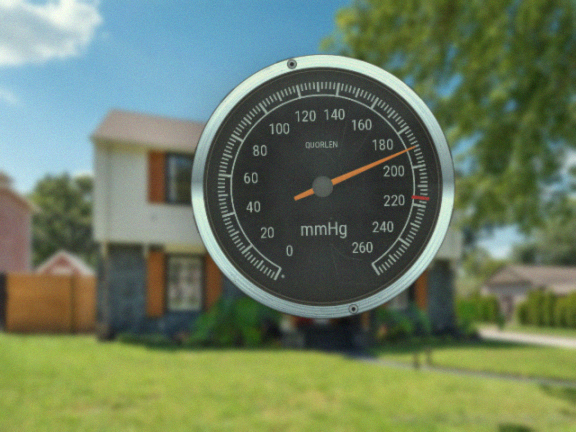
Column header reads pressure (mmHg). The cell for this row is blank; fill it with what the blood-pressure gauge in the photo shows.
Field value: 190 mmHg
